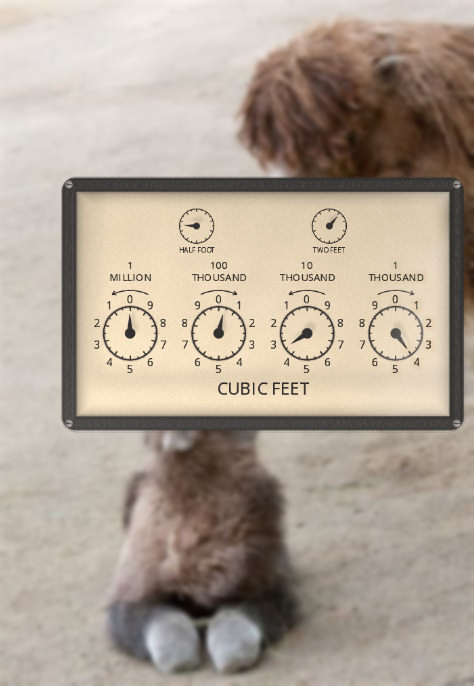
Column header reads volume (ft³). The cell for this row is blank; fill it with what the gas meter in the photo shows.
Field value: 3400 ft³
